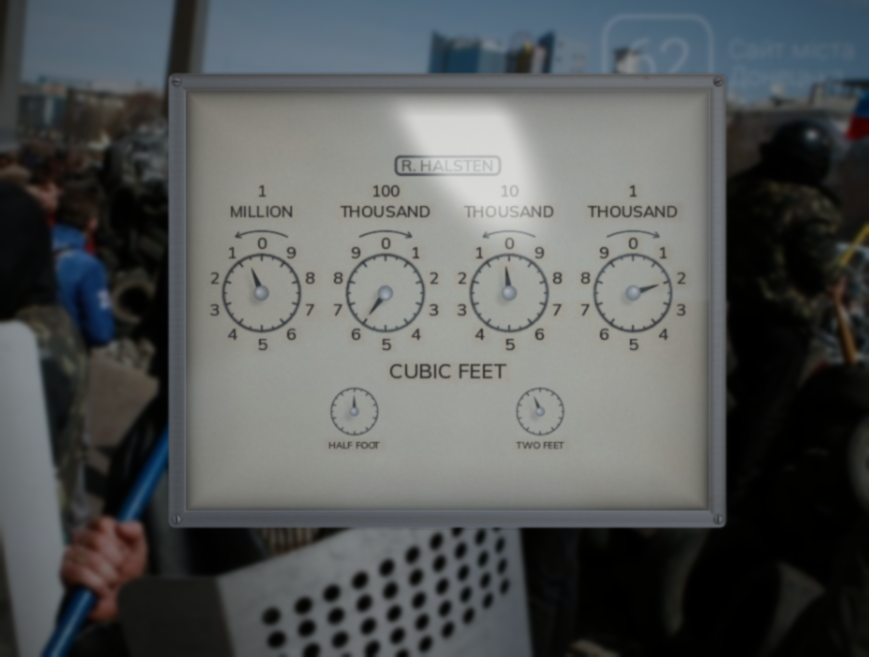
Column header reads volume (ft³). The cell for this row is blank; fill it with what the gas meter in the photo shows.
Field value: 60200 ft³
